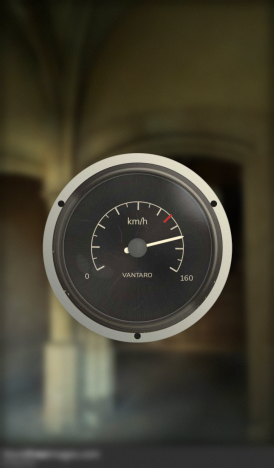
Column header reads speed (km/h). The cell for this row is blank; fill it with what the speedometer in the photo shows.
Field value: 130 km/h
